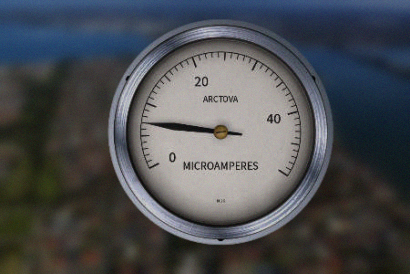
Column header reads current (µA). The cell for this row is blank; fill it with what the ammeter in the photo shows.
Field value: 7 µA
